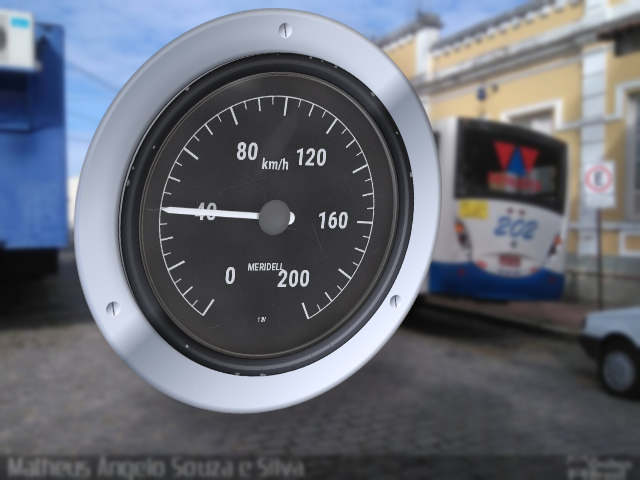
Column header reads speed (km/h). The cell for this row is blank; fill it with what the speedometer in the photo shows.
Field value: 40 km/h
